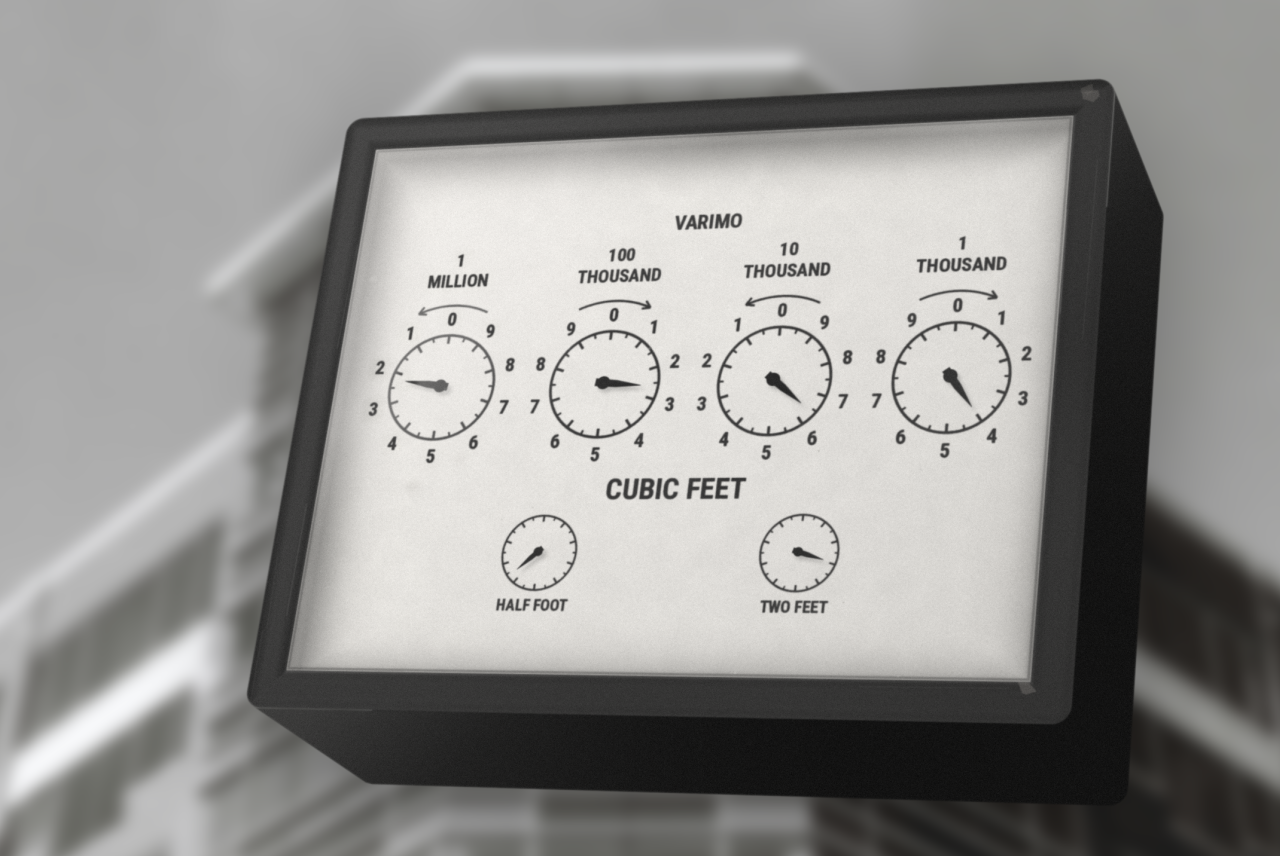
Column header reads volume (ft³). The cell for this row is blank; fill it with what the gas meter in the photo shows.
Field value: 226400 ft³
